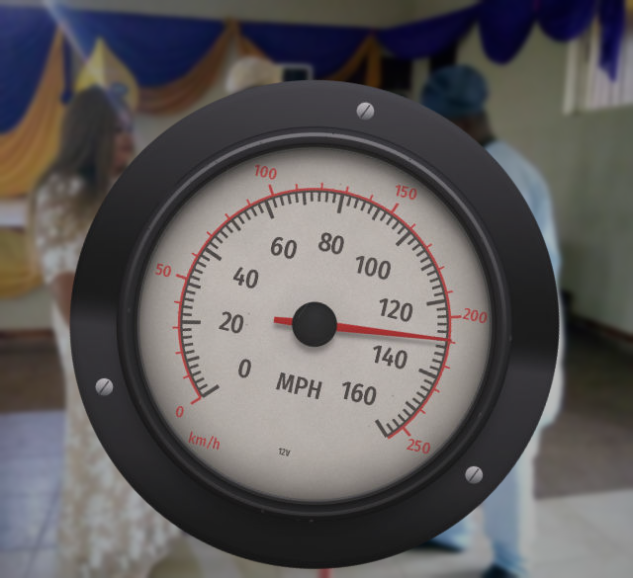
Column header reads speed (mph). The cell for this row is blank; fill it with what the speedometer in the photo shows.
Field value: 130 mph
